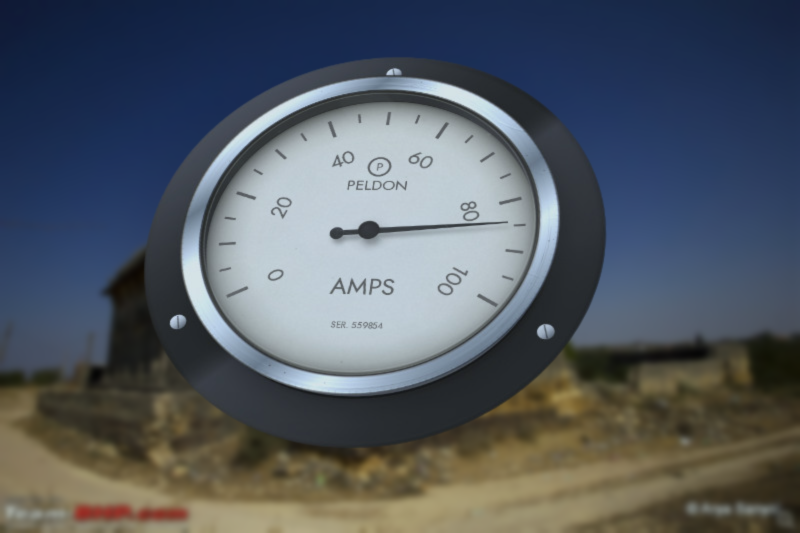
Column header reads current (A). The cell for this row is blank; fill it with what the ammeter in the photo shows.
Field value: 85 A
